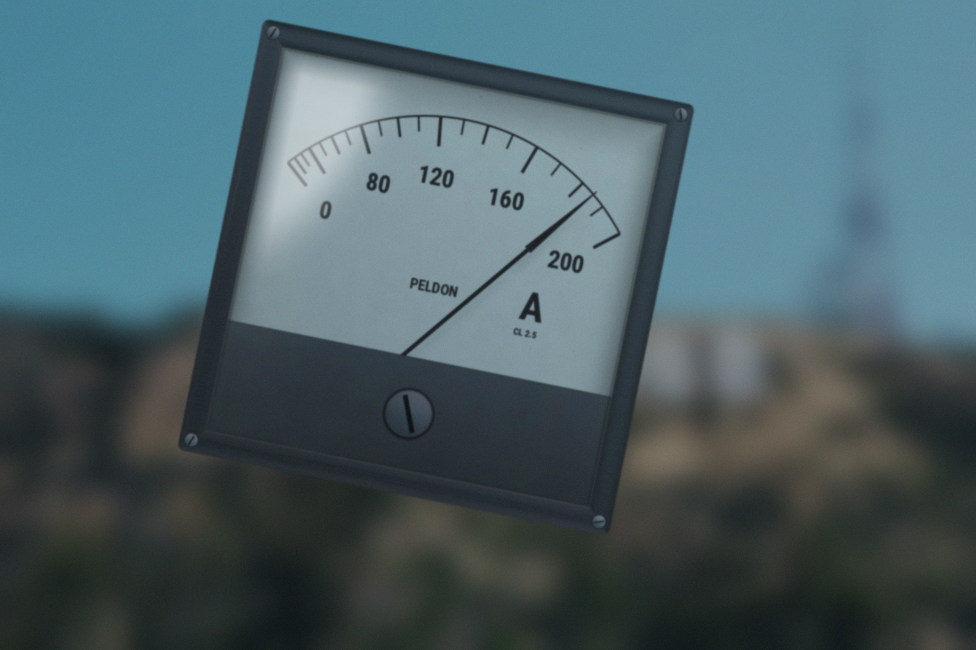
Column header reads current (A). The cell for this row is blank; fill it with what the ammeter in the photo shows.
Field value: 185 A
